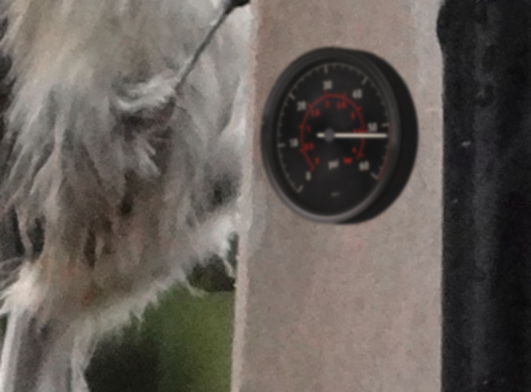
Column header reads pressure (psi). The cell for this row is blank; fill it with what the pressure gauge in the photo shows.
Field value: 52 psi
